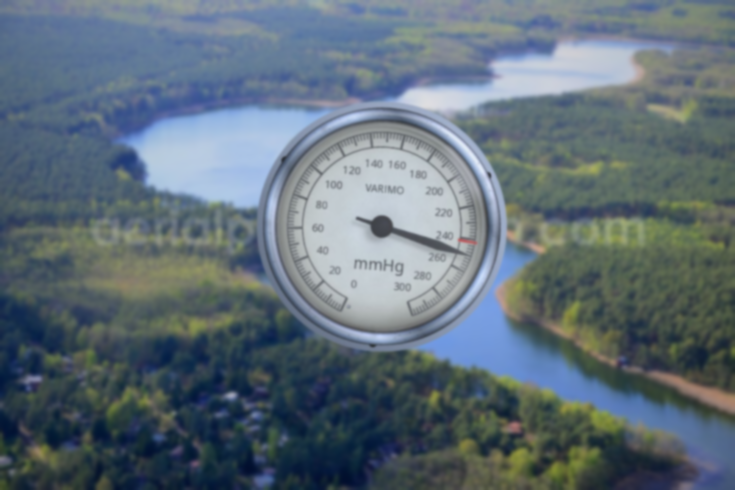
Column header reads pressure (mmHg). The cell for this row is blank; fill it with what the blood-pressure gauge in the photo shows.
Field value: 250 mmHg
